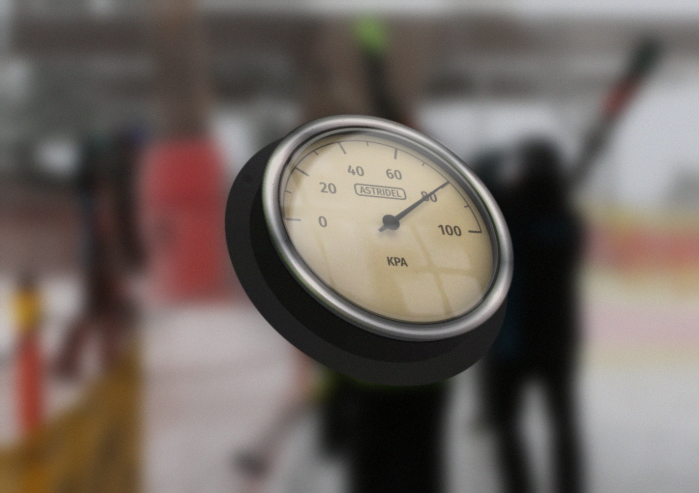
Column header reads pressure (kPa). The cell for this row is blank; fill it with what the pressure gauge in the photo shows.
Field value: 80 kPa
